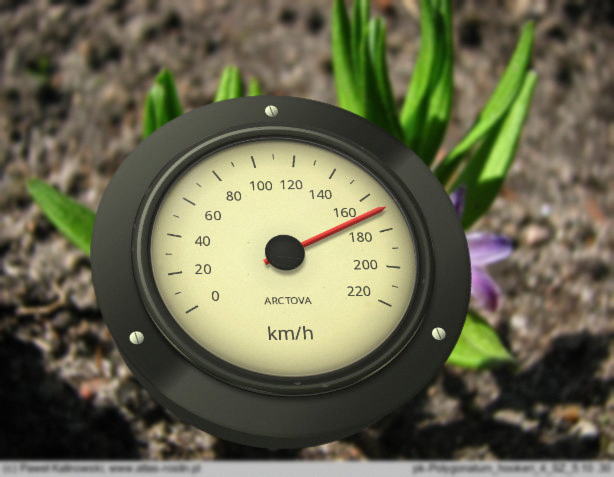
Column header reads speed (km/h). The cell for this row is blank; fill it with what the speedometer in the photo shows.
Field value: 170 km/h
